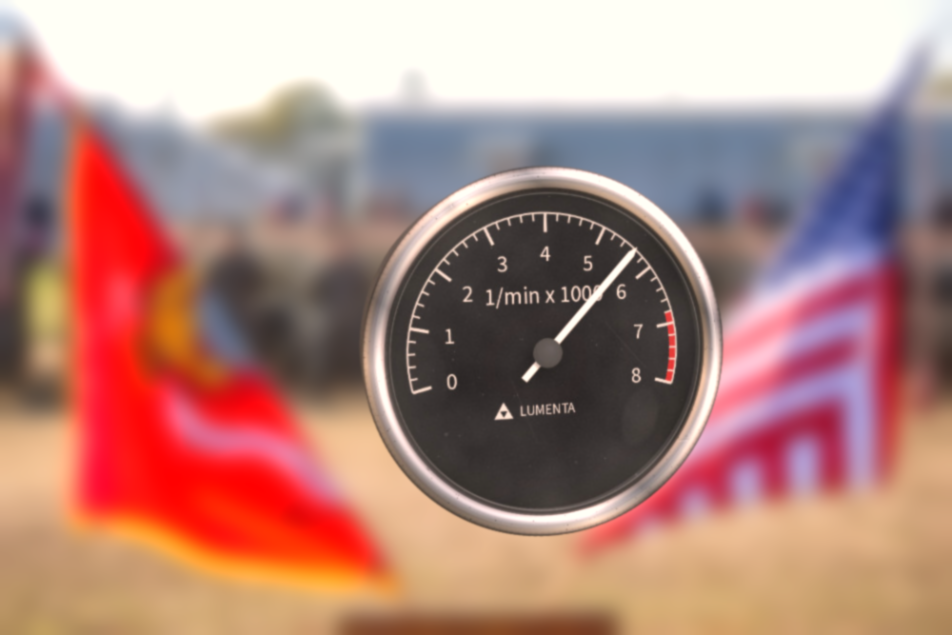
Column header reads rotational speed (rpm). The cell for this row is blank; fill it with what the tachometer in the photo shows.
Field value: 5600 rpm
